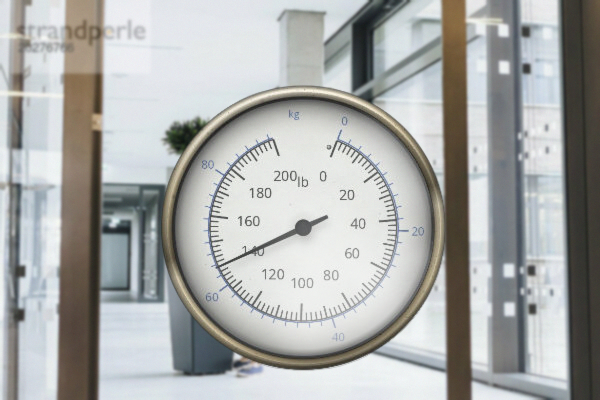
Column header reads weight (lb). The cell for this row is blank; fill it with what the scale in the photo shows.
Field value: 140 lb
